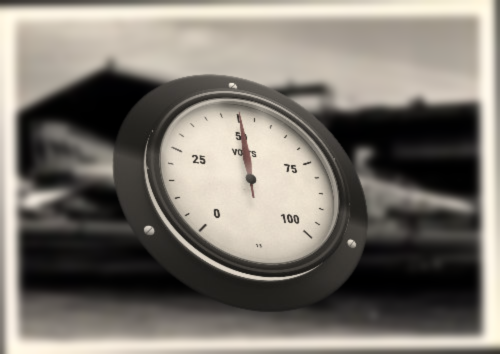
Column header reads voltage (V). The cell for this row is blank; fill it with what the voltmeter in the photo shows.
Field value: 50 V
